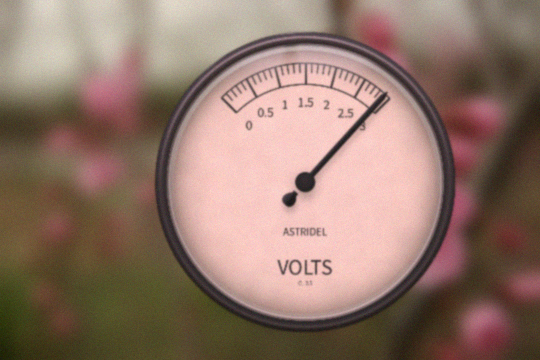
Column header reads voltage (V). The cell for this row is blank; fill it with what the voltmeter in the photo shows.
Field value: 2.9 V
